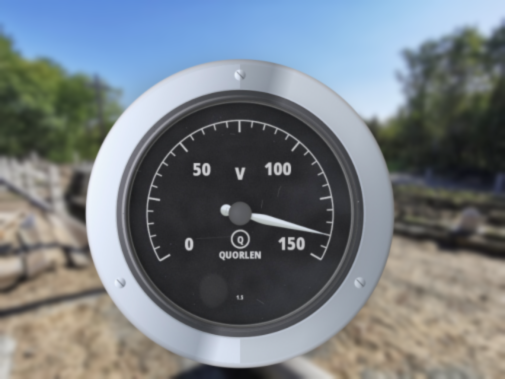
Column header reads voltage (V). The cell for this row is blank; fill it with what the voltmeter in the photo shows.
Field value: 140 V
